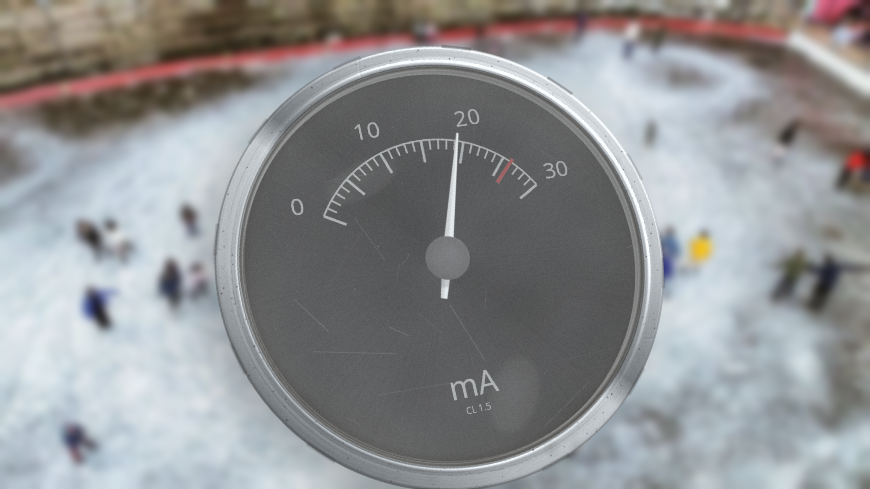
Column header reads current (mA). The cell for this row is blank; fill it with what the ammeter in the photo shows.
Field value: 19 mA
